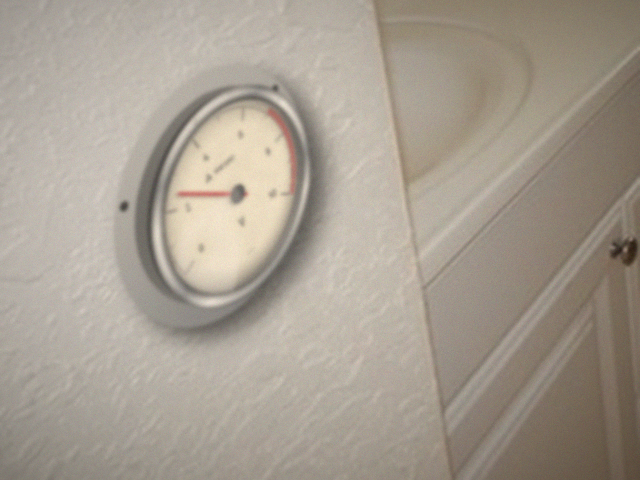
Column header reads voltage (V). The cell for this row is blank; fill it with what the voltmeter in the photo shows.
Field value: 2.5 V
